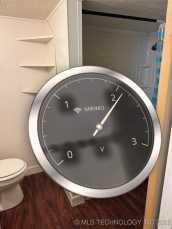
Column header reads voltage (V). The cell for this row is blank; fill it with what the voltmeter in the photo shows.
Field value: 2.1 V
